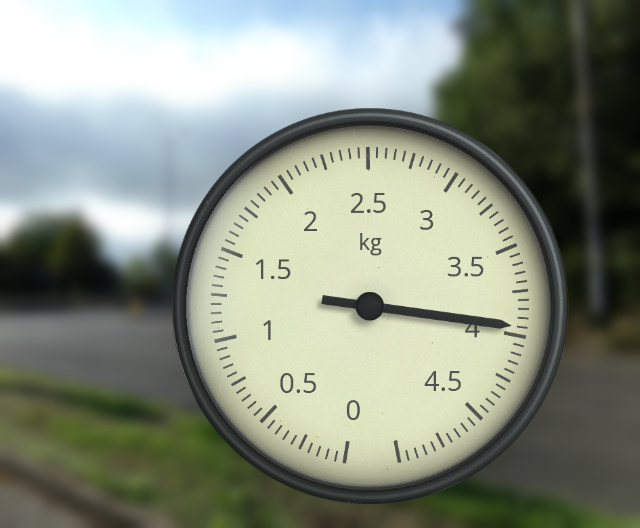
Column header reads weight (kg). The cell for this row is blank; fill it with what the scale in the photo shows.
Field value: 3.95 kg
